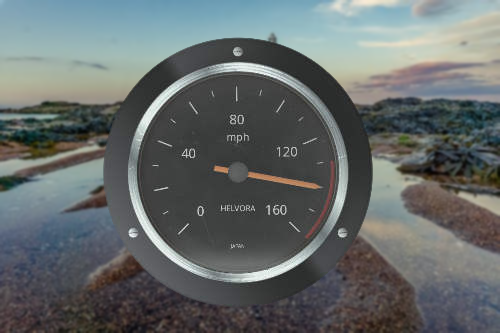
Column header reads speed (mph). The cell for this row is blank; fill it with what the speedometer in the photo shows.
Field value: 140 mph
